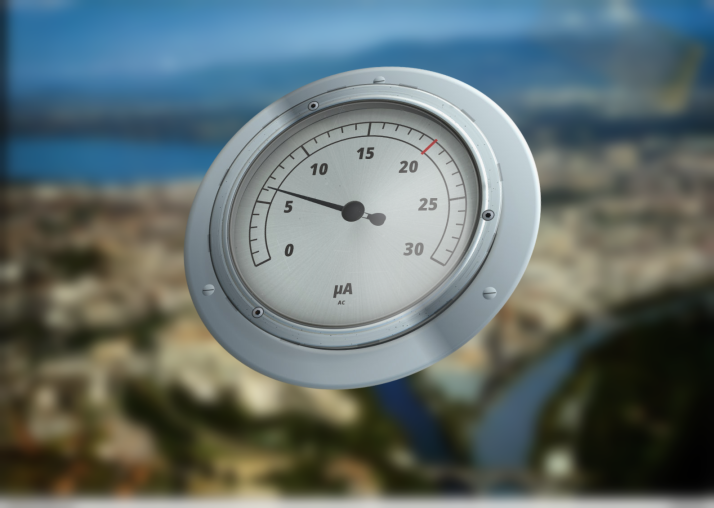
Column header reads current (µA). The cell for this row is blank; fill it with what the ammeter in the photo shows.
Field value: 6 µA
